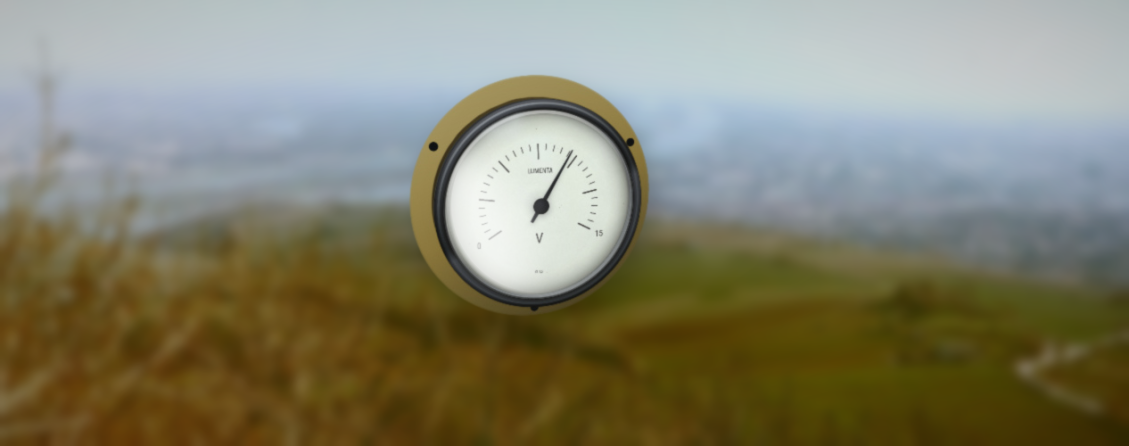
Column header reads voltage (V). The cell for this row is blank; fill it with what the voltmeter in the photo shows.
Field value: 9.5 V
